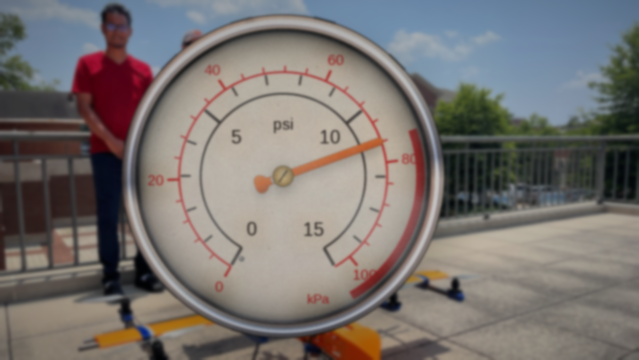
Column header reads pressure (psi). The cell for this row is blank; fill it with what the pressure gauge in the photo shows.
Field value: 11 psi
